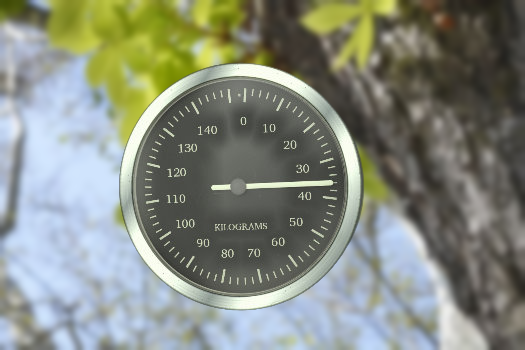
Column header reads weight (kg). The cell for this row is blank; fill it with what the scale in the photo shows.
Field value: 36 kg
